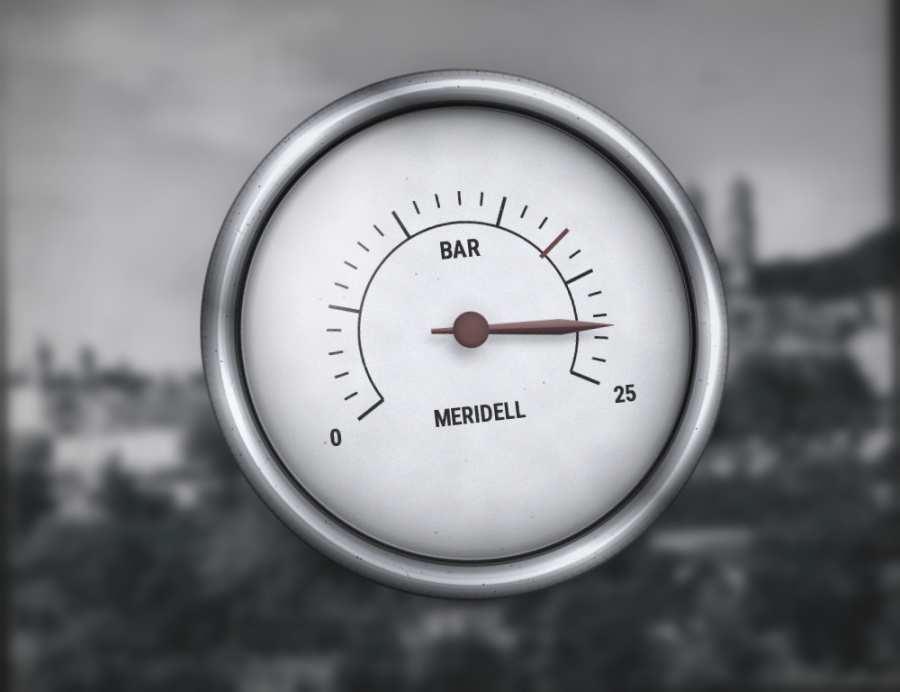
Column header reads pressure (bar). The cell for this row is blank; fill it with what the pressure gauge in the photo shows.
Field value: 22.5 bar
